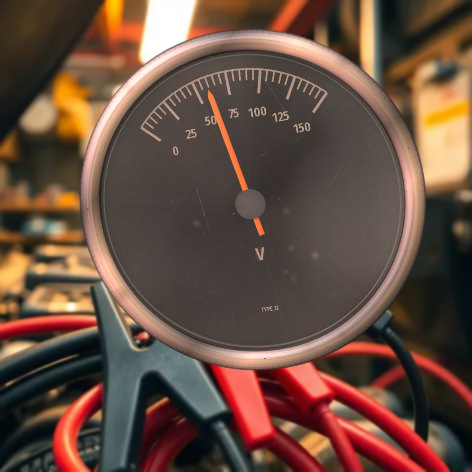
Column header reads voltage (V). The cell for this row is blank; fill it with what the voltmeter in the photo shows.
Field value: 60 V
